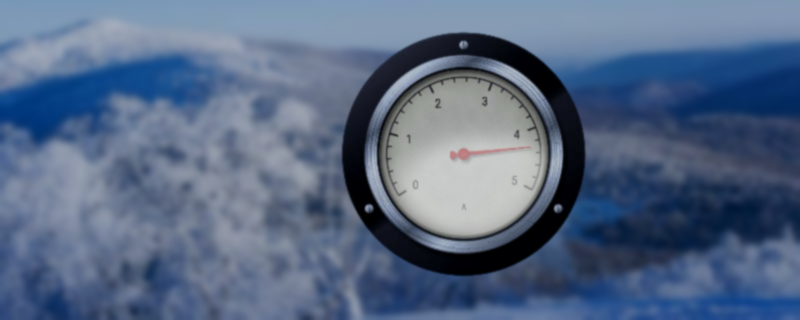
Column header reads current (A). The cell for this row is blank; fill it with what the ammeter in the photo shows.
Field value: 4.3 A
